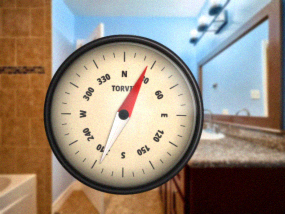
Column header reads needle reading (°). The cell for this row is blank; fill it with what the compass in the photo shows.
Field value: 25 °
